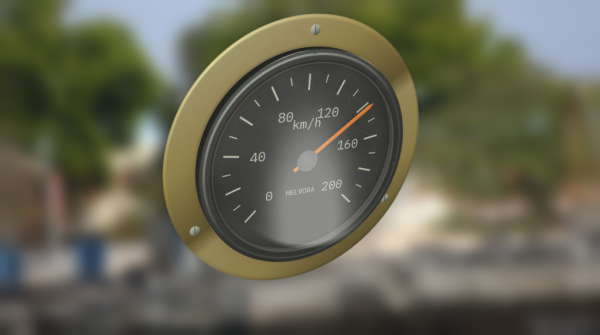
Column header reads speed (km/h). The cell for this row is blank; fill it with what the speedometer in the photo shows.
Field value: 140 km/h
